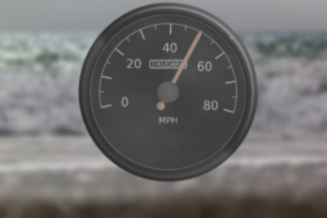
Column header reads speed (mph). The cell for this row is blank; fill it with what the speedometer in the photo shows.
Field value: 50 mph
